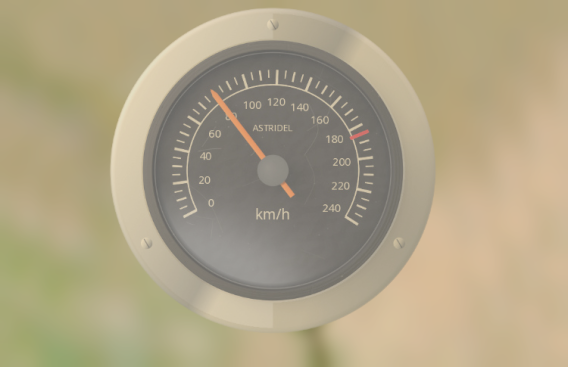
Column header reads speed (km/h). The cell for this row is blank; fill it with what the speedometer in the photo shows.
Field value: 80 km/h
